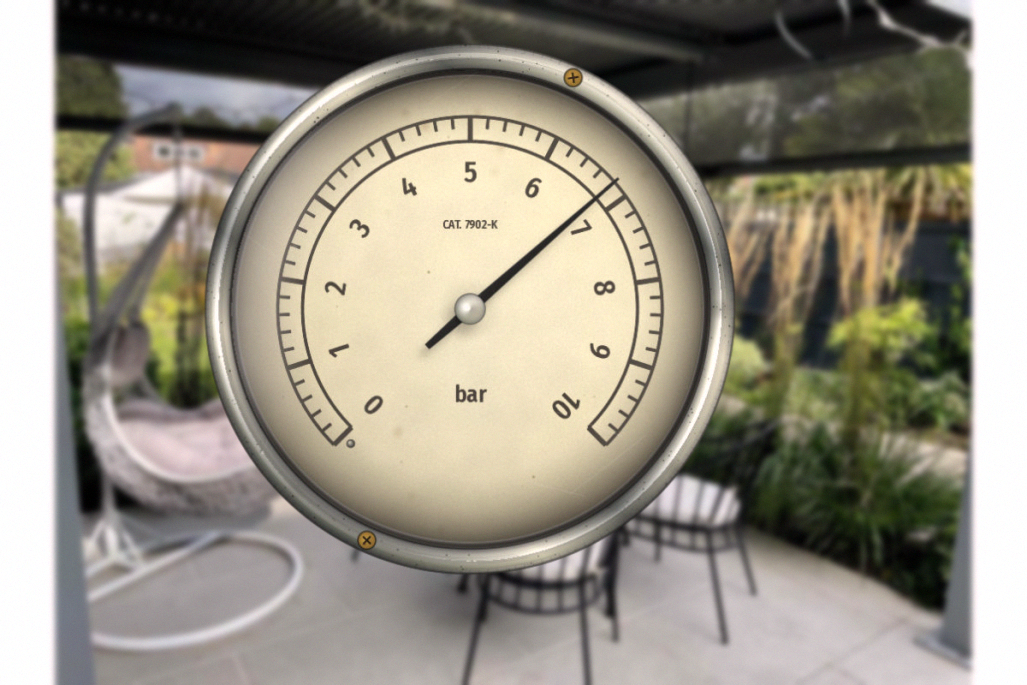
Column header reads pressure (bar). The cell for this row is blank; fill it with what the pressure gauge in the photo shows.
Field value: 6.8 bar
